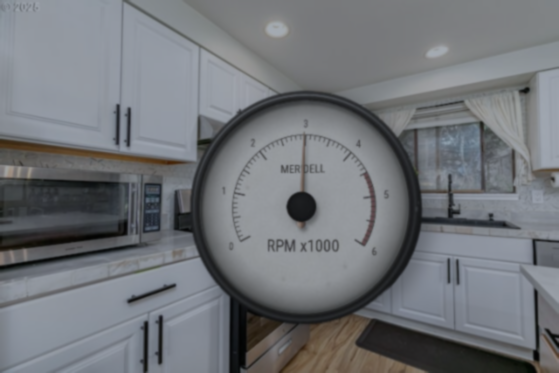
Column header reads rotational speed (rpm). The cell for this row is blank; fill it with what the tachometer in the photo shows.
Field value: 3000 rpm
